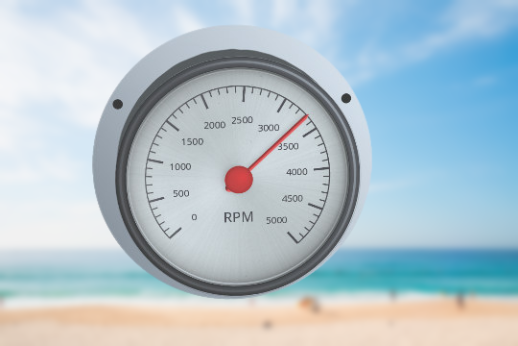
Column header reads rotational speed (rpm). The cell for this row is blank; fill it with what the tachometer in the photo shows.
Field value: 3300 rpm
